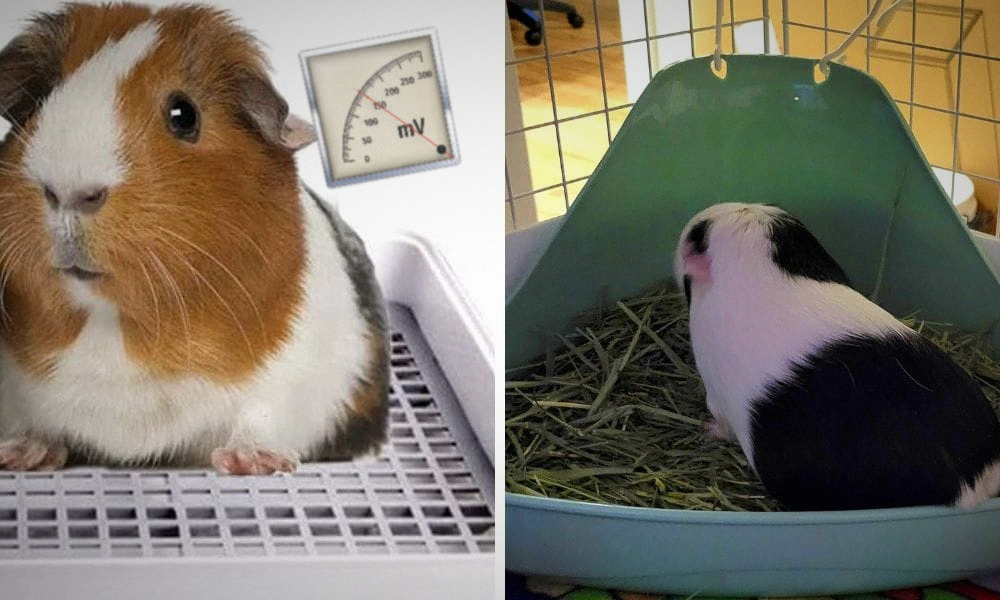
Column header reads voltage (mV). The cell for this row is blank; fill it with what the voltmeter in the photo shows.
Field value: 150 mV
